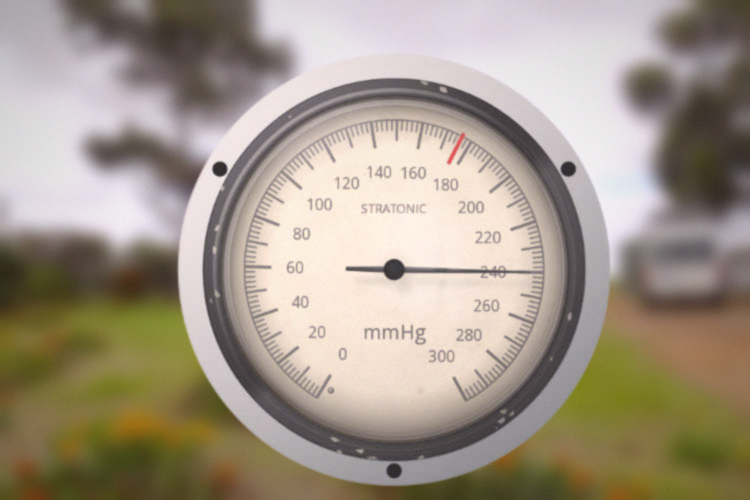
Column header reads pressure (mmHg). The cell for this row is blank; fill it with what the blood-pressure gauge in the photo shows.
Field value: 240 mmHg
